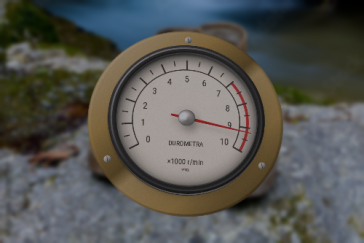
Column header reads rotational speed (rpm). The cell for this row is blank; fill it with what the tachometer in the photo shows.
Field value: 9250 rpm
